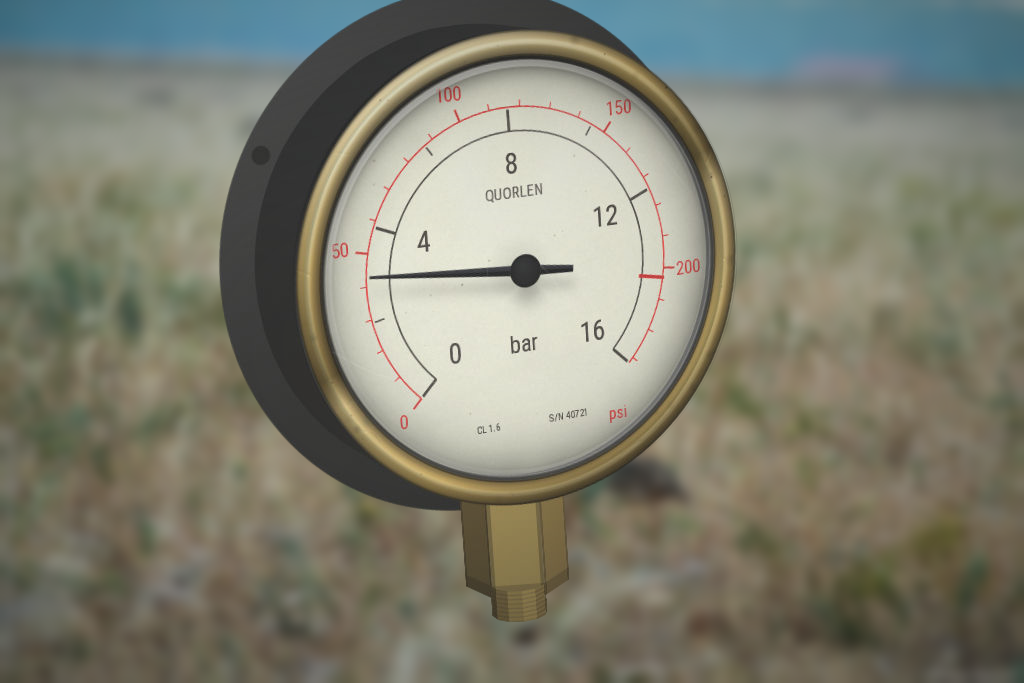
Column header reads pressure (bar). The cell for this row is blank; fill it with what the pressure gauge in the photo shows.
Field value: 3 bar
